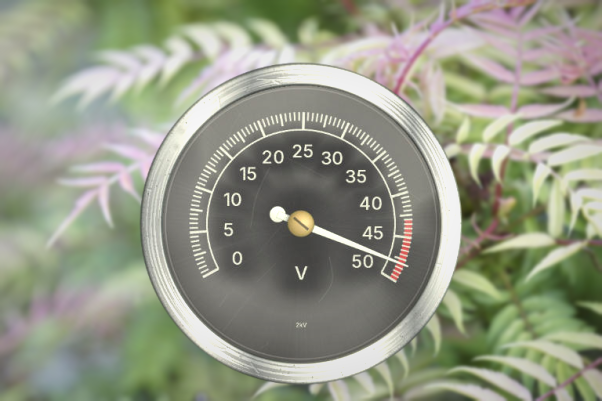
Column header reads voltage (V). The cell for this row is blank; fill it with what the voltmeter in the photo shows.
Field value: 48 V
